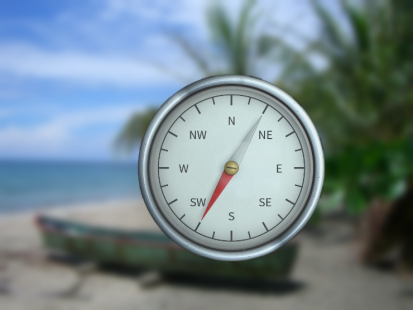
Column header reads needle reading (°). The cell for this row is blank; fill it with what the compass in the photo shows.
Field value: 210 °
